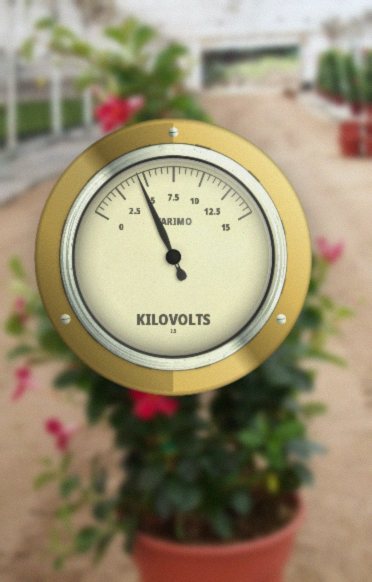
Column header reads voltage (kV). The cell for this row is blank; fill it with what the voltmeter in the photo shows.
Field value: 4.5 kV
